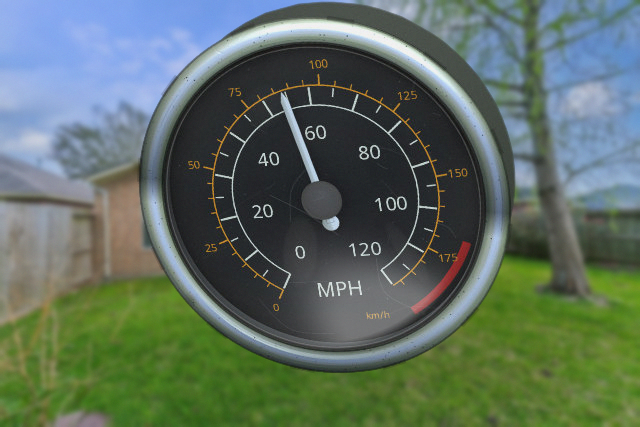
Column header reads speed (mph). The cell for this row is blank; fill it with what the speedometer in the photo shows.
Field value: 55 mph
